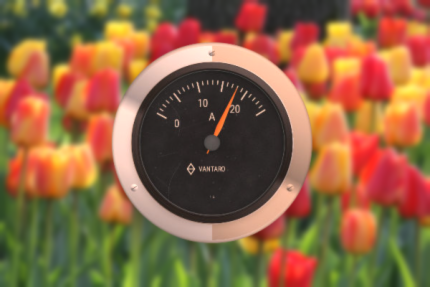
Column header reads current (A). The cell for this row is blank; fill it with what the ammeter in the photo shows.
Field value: 18 A
